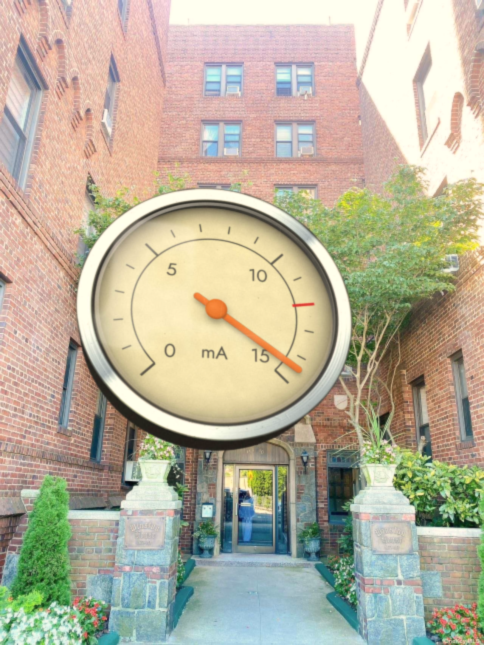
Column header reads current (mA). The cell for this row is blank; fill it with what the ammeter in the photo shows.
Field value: 14.5 mA
